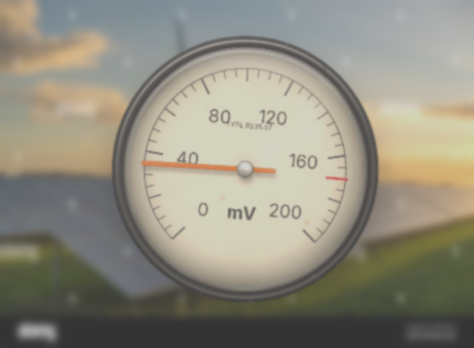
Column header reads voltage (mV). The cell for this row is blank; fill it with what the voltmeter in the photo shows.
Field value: 35 mV
